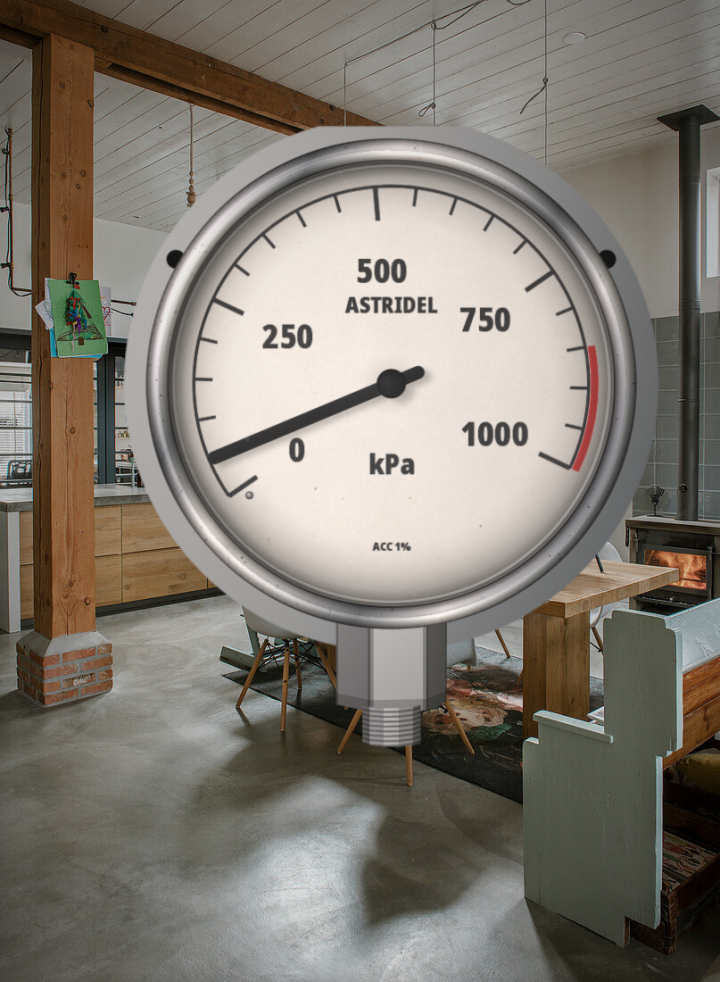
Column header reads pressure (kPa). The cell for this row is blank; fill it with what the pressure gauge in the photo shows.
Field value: 50 kPa
